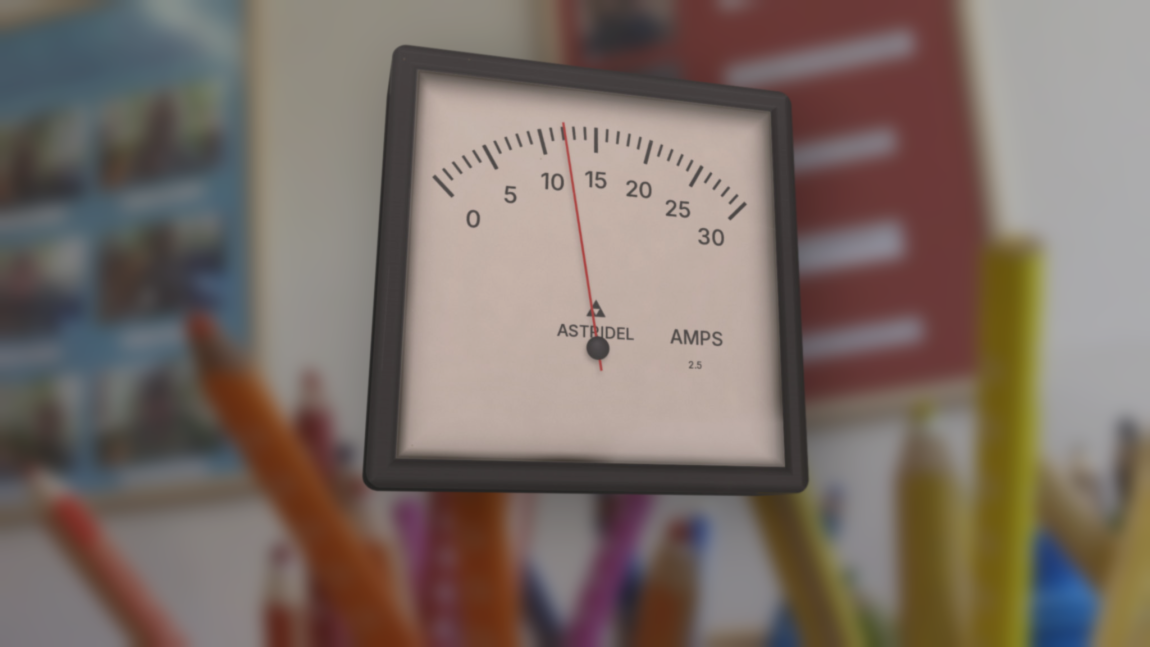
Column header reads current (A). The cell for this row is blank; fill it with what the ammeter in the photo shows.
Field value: 12 A
